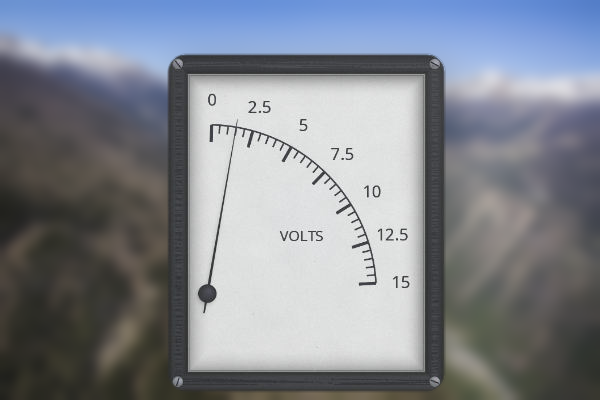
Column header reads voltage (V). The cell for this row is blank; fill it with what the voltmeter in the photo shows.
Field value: 1.5 V
